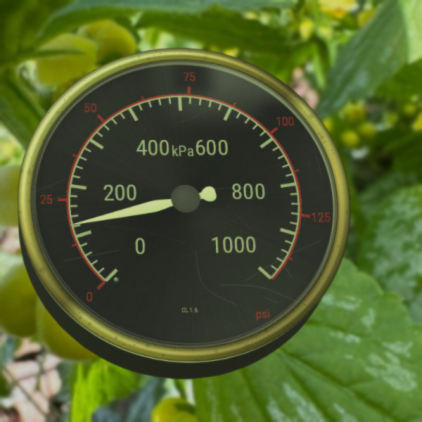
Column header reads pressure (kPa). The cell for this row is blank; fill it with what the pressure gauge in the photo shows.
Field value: 120 kPa
